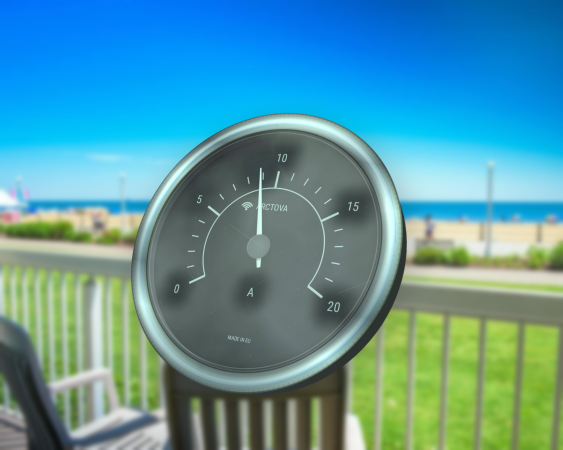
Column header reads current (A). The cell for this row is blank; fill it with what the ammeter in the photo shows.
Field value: 9 A
